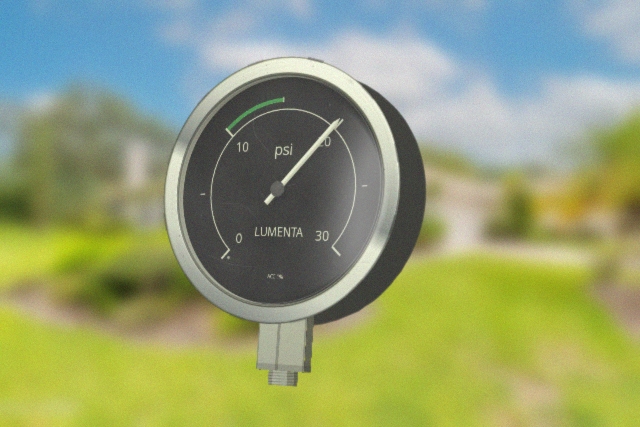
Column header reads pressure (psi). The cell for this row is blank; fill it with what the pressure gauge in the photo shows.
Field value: 20 psi
